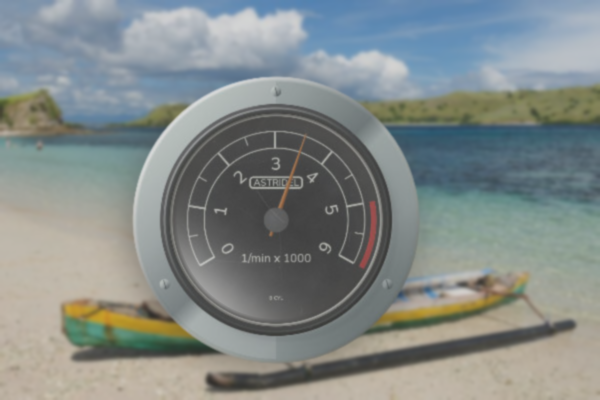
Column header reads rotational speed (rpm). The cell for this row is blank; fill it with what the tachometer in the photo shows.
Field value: 3500 rpm
